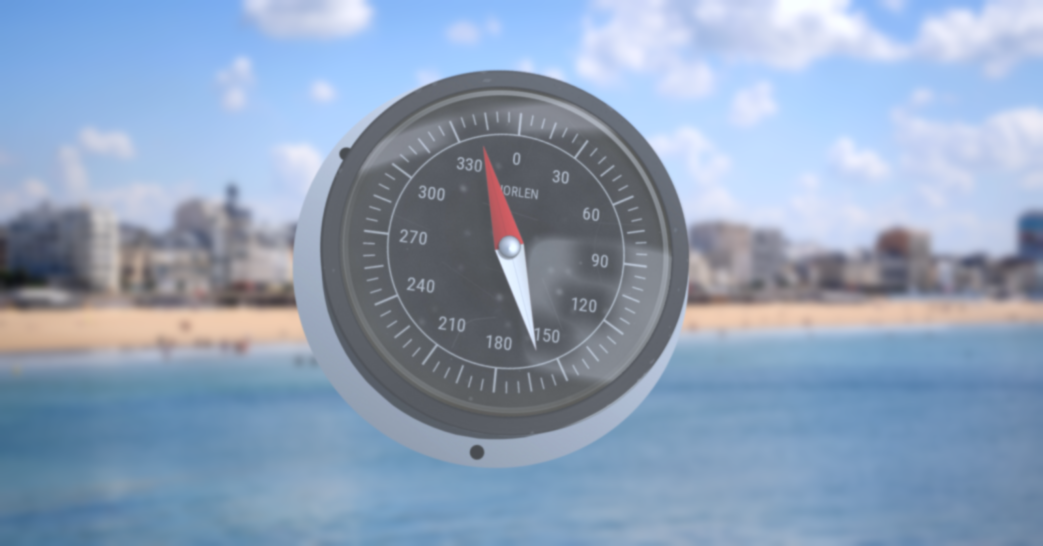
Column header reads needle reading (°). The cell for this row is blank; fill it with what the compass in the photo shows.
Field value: 340 °
